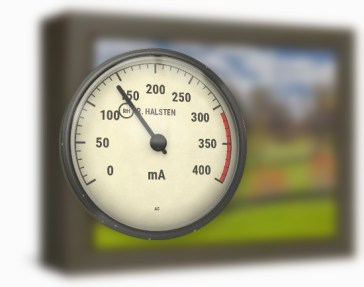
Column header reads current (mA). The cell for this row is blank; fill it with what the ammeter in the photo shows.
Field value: 140 mA
